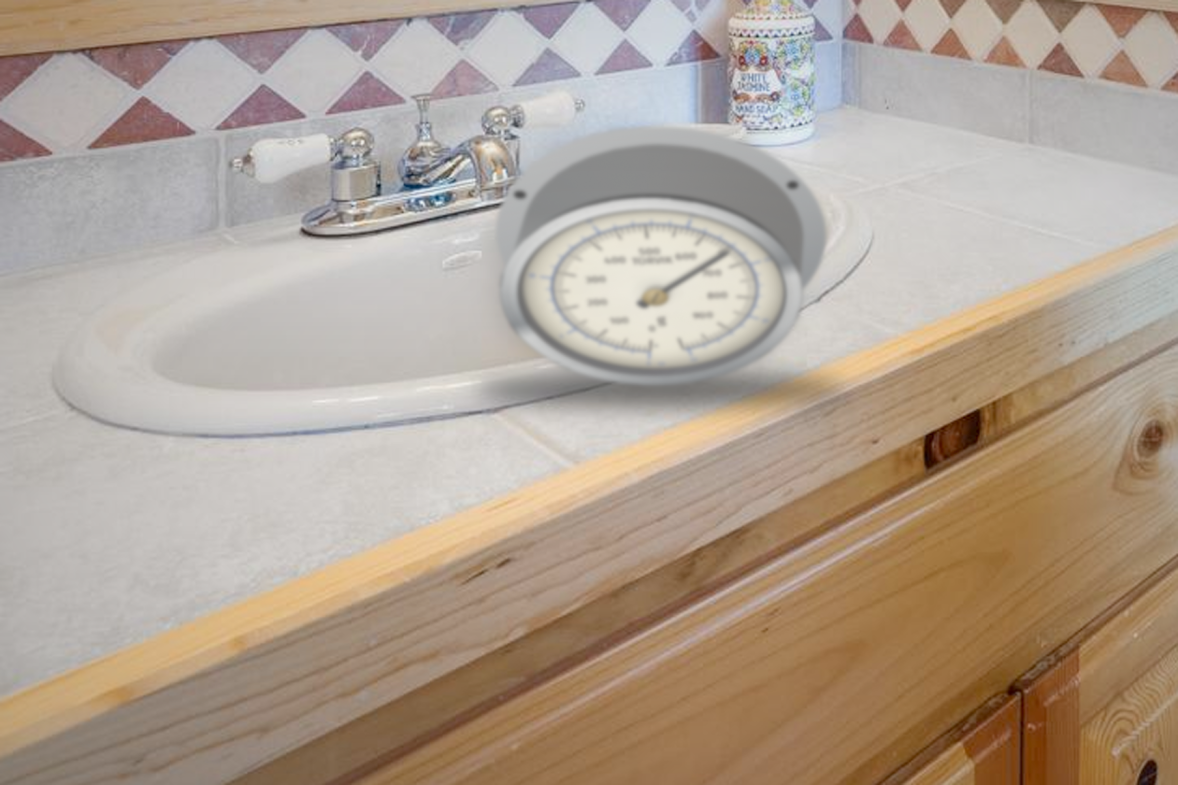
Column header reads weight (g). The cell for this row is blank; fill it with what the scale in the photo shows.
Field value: 650 g
